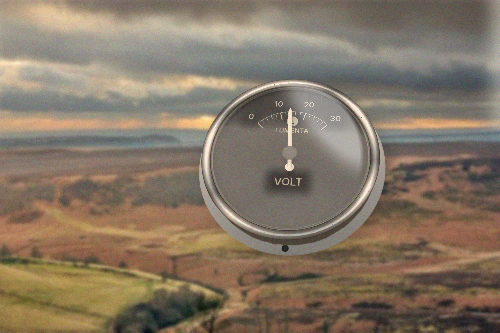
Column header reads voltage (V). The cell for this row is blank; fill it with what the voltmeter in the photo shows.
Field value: 14 V
